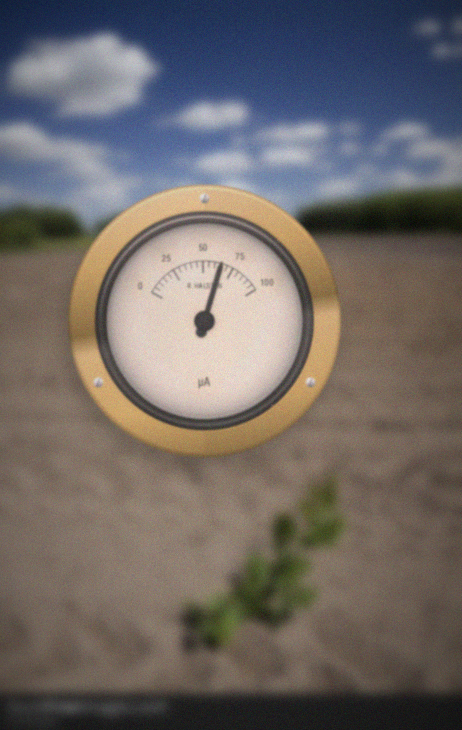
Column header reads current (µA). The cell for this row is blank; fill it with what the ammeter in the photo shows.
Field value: 65 µA
